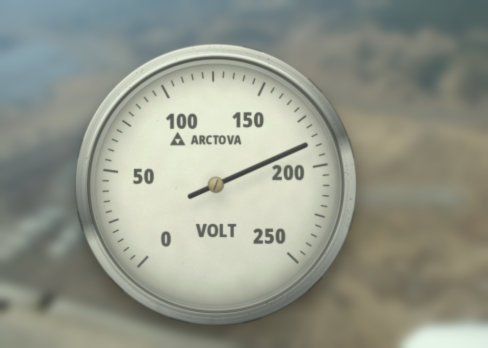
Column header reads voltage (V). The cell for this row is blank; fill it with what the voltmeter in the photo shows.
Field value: 187.5 V
